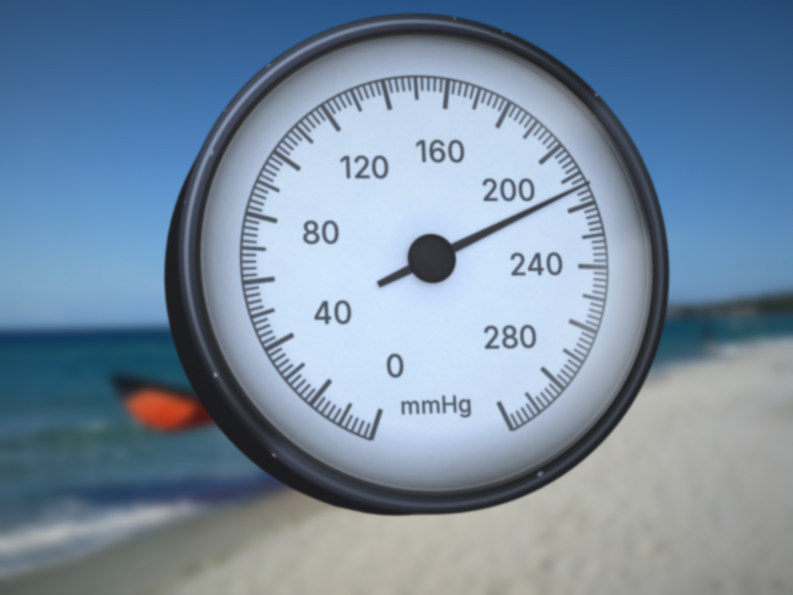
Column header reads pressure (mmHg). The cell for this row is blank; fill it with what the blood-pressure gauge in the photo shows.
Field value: 214 mmHg
